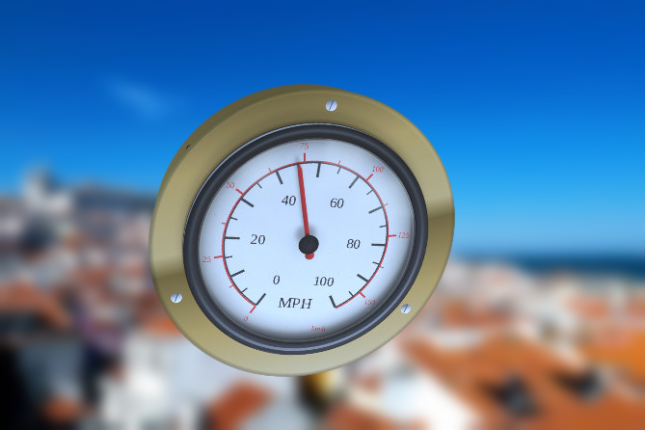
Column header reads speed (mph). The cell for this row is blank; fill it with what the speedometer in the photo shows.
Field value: 45 mph
